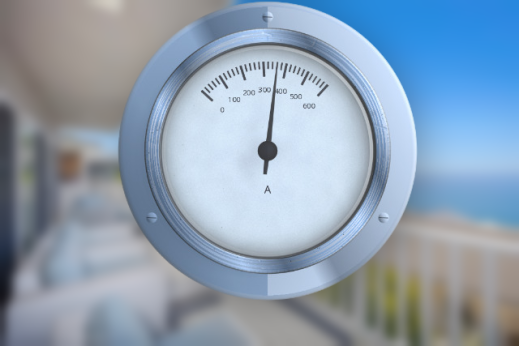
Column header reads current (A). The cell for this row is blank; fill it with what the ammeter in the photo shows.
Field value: 360 A
